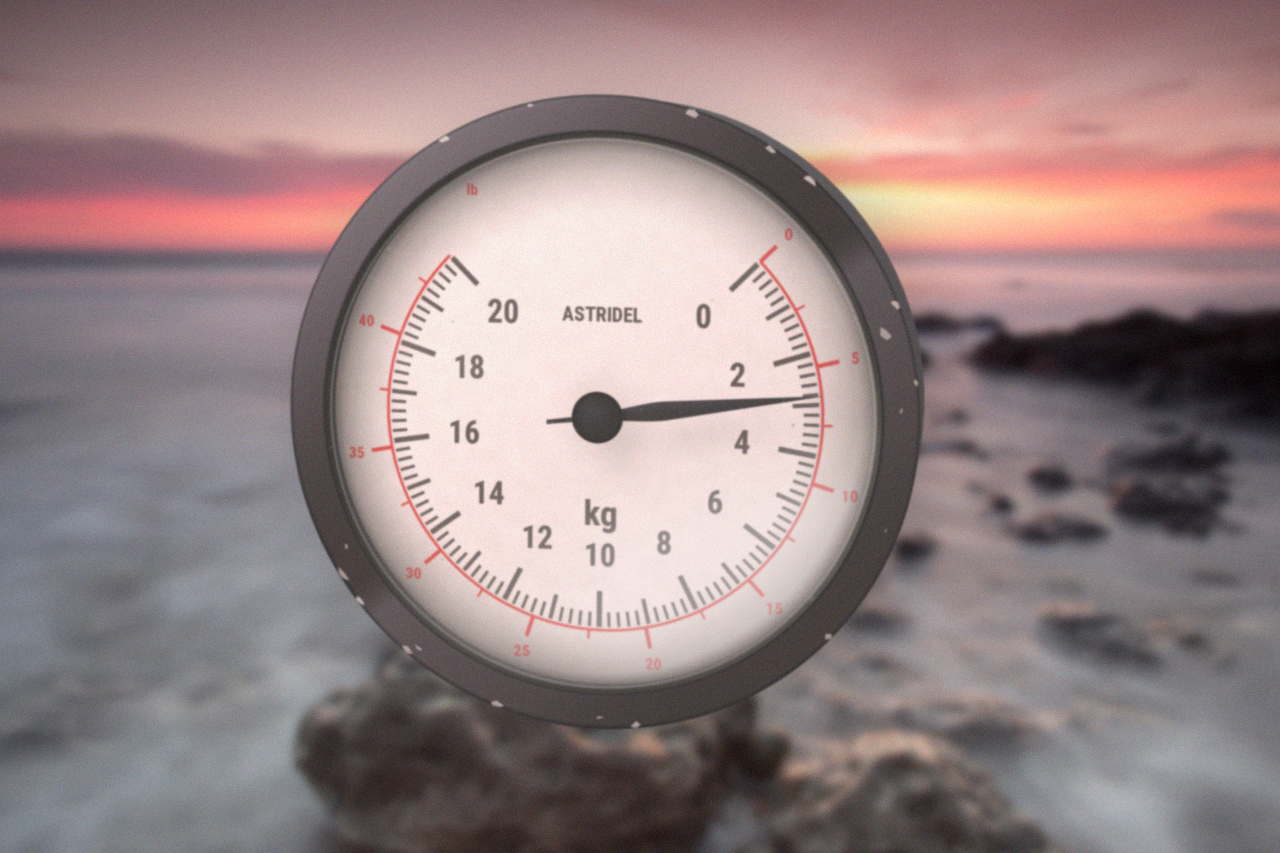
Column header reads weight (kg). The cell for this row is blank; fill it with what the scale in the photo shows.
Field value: 2.8 kg
